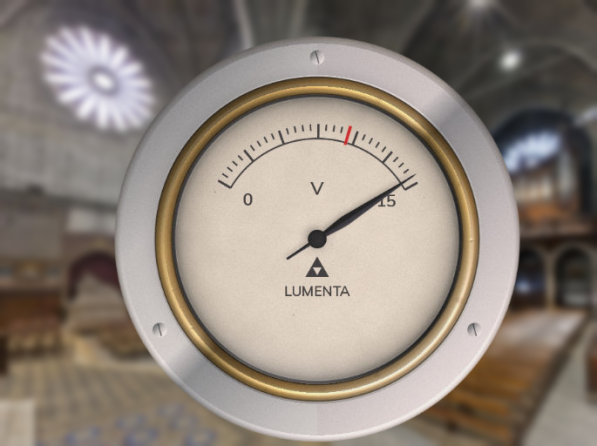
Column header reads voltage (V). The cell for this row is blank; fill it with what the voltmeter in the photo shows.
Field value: 14.5 V
